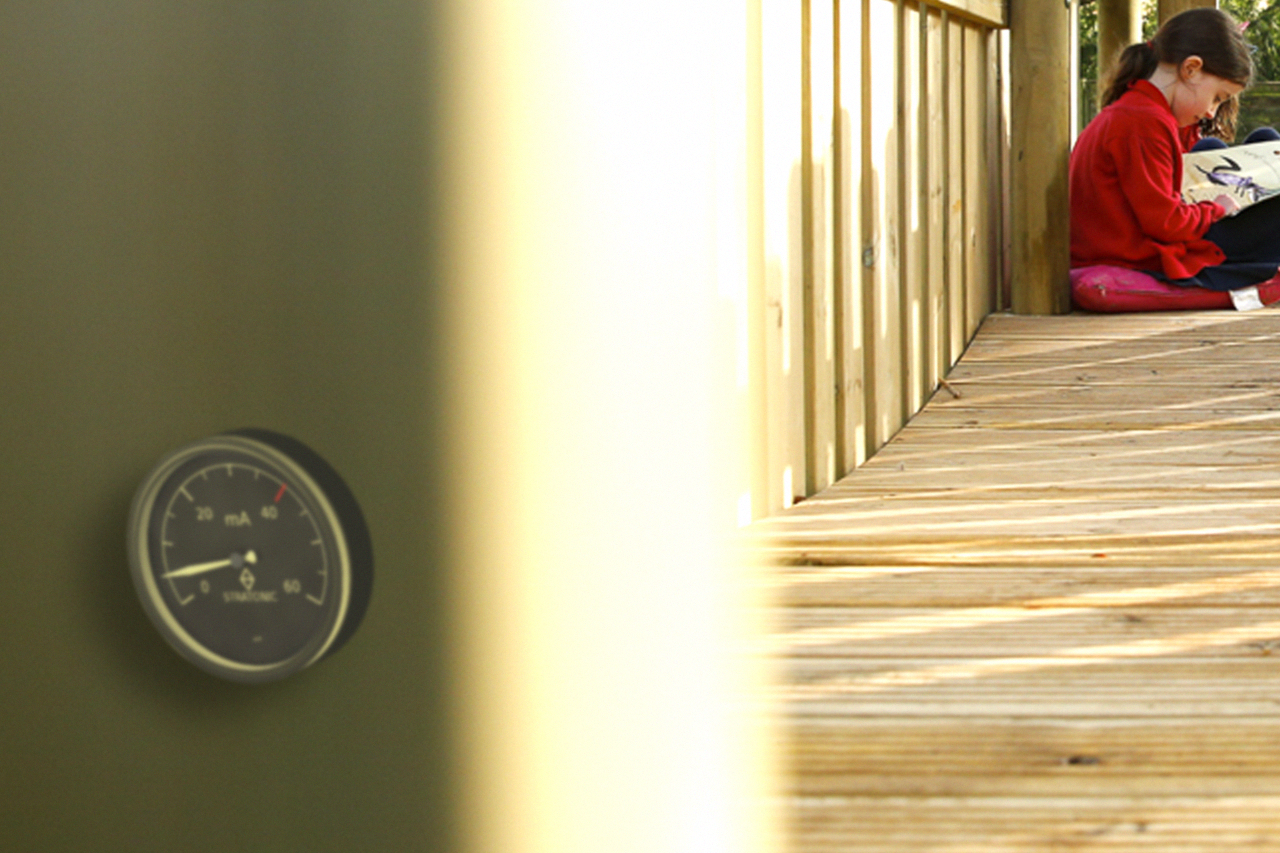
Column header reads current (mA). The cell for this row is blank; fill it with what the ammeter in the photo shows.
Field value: 5 mA
